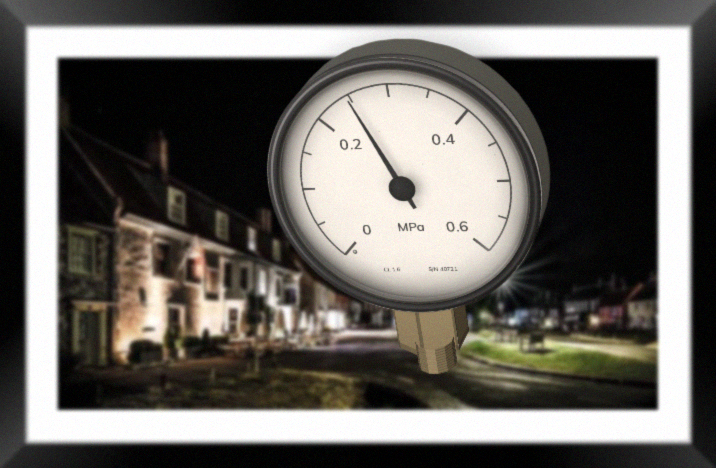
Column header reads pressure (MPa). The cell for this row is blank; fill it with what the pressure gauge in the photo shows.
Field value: 0.25 MPa
